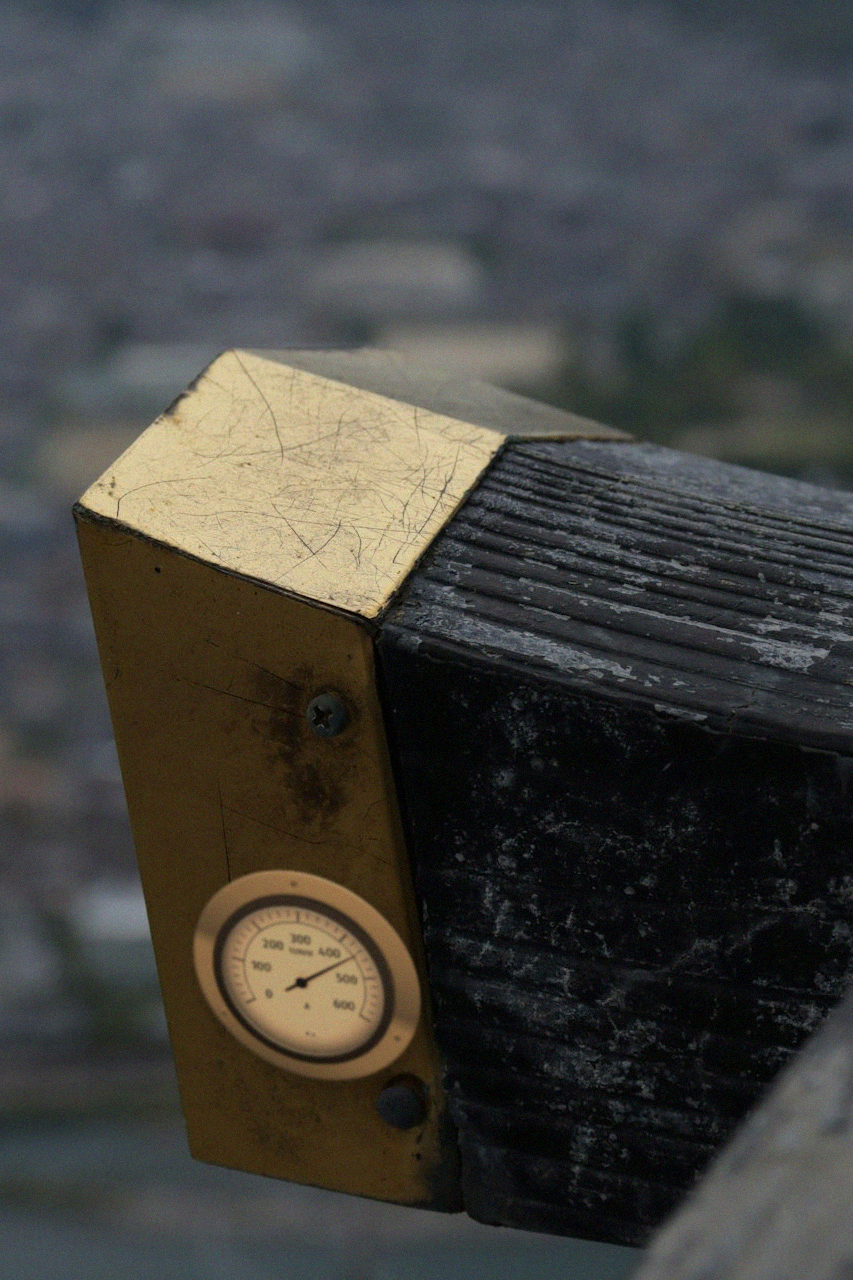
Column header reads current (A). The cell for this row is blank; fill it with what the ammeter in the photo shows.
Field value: 440 A
